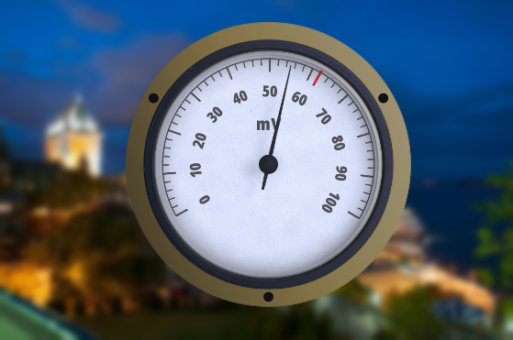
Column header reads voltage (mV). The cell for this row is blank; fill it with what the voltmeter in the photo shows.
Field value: 55 mV
